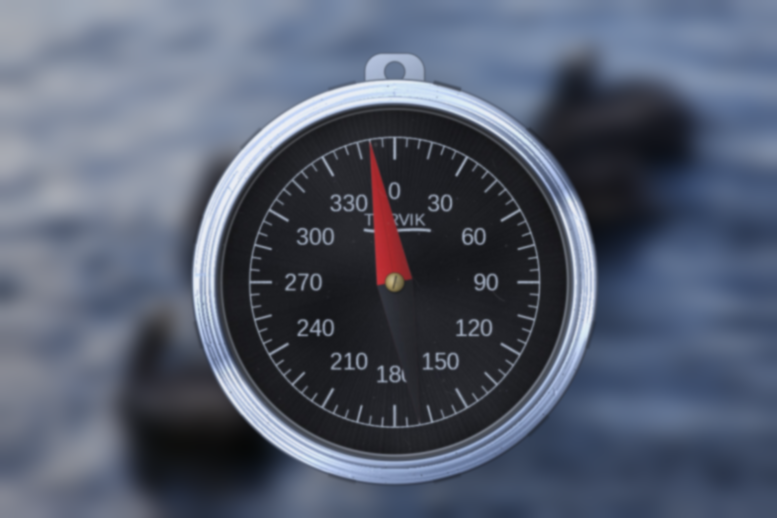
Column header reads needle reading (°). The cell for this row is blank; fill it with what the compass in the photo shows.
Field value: 350 °
